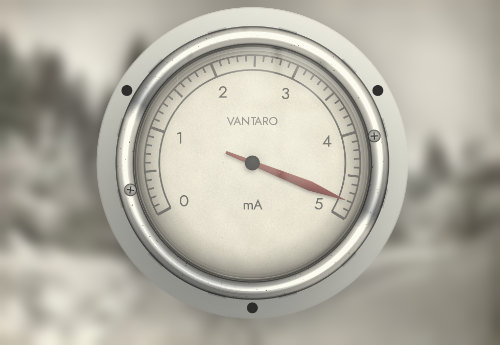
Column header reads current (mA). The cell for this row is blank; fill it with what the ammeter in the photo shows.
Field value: 4.8 mA
